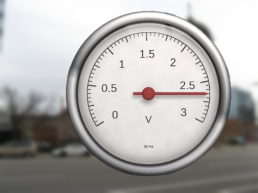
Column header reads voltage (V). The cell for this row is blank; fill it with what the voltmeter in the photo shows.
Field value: 2.65 V
